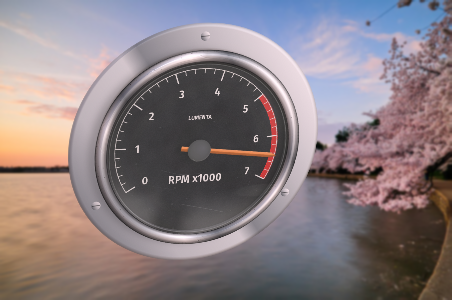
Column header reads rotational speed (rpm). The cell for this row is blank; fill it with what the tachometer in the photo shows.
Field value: 6400 rpm
